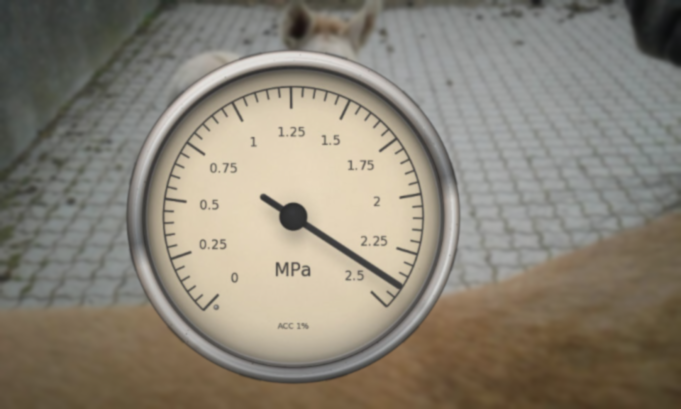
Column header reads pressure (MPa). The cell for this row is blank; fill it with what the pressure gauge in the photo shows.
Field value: 2.4 MPa
